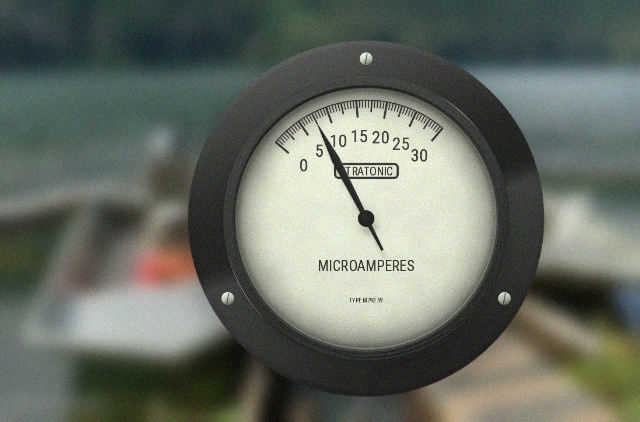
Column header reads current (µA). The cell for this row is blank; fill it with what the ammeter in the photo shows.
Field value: 7.5 µA
